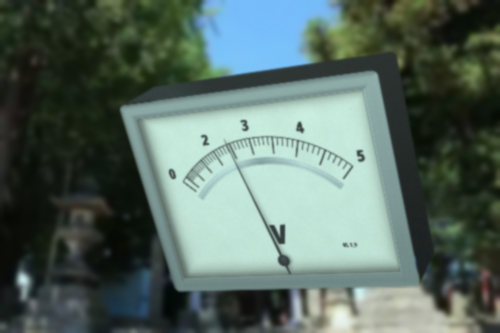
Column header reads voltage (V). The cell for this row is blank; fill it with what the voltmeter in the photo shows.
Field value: 2.5 V
